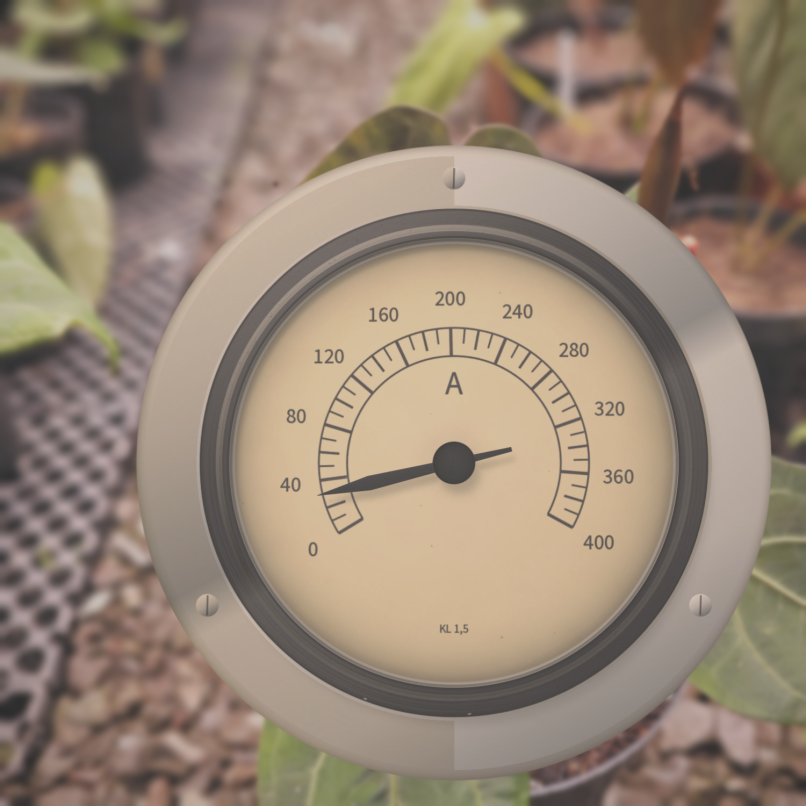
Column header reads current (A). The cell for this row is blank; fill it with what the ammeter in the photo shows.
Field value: 30 A
